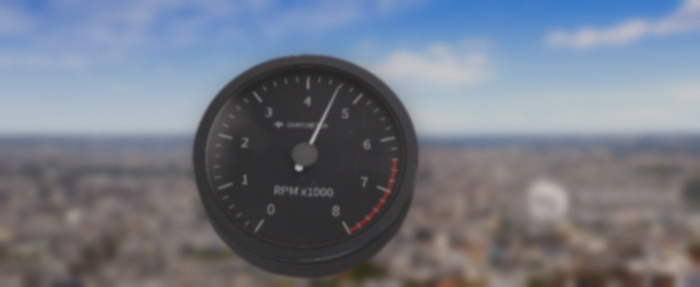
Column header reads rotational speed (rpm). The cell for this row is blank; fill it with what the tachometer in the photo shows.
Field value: 4600 rpm
